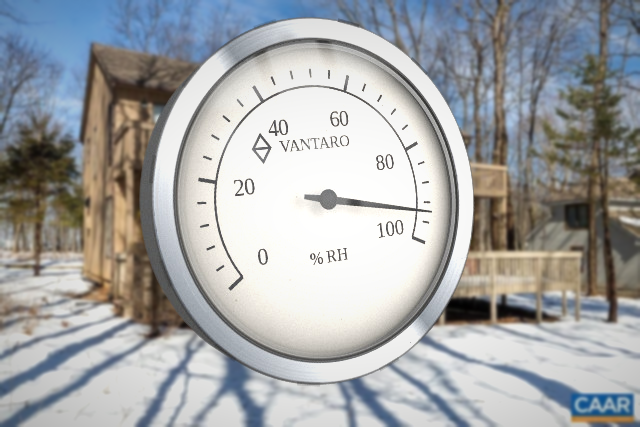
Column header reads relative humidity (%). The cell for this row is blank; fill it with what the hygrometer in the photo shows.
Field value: 94 %
